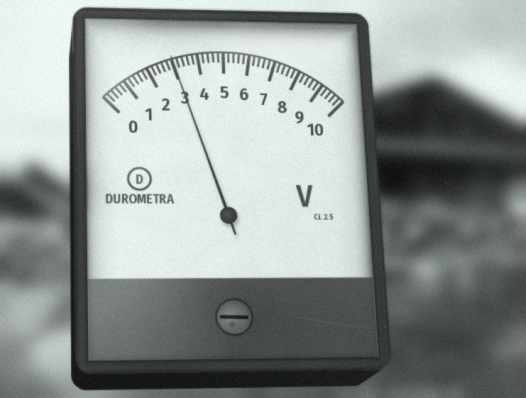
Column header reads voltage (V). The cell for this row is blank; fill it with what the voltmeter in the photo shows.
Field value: 3 V
